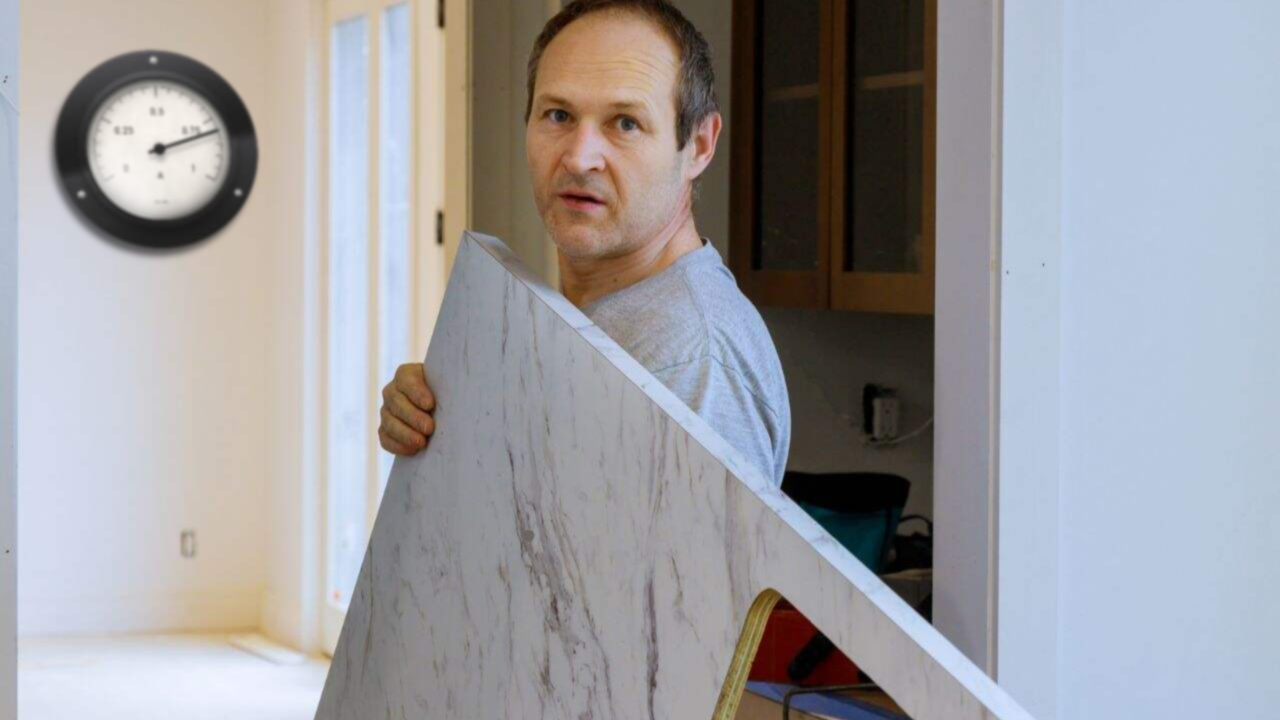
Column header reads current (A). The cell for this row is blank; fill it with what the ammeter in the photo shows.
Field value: 0.8 A
